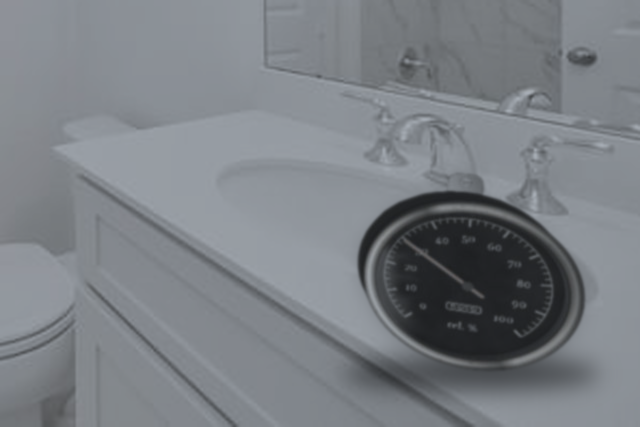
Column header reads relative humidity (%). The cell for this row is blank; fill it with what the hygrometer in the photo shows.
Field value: 30 %
